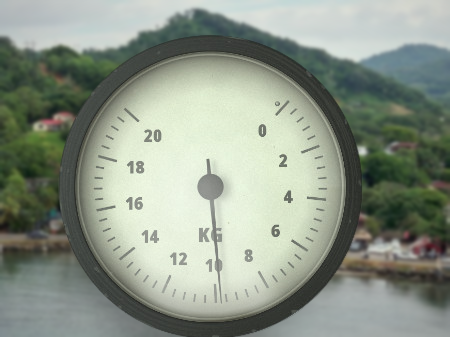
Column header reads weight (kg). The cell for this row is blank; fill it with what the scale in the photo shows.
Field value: 9.8 kg
